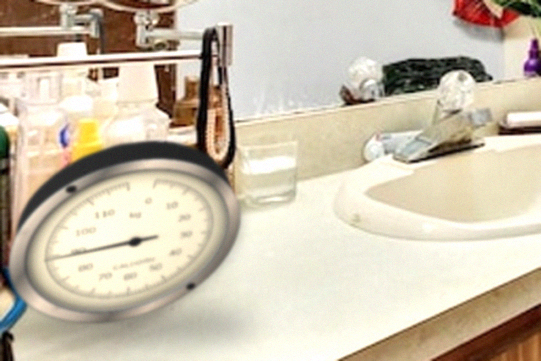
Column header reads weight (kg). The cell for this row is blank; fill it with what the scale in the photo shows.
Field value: 90 kg
